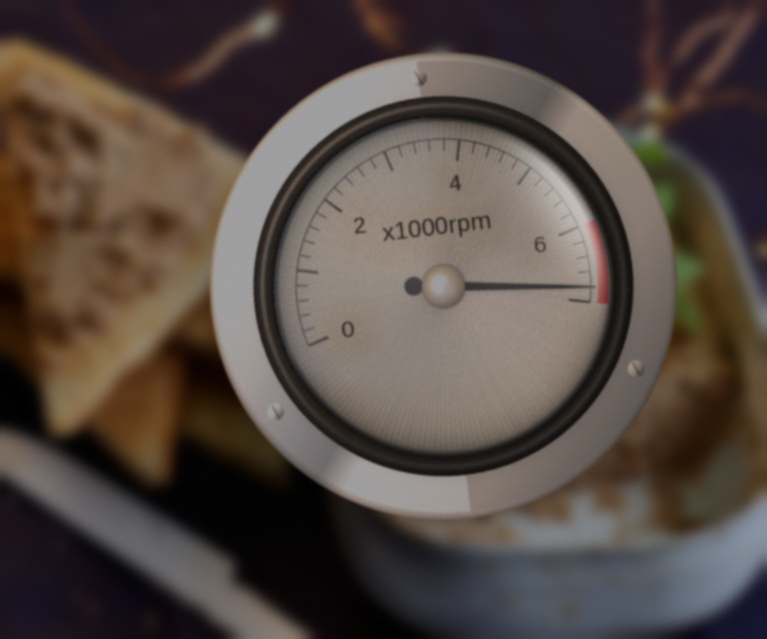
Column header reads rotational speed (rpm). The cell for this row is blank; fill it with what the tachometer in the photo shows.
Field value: 6800 rpm
